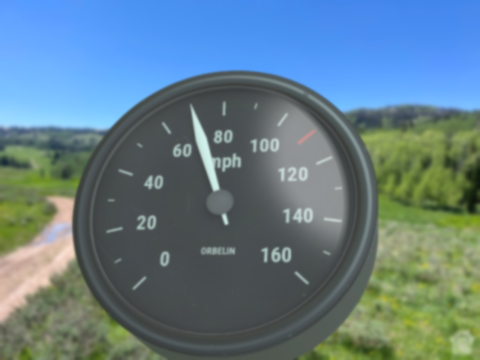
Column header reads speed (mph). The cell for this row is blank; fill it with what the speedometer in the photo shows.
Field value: 70 mph
